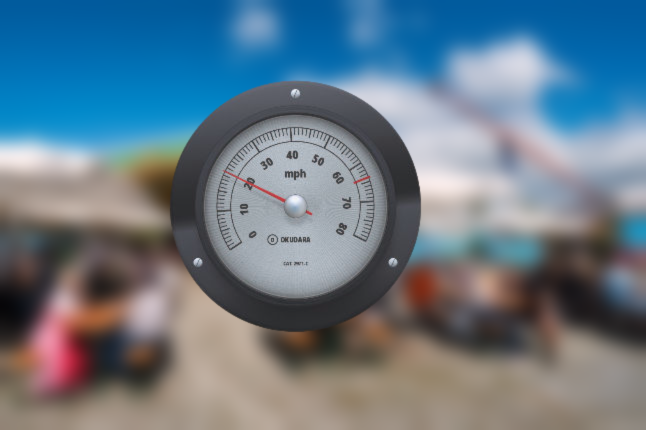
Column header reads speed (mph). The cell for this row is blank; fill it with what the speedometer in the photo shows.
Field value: 20 mph
